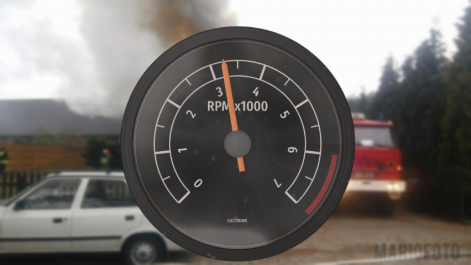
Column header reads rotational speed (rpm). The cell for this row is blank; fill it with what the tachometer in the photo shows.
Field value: 3250 rpm
